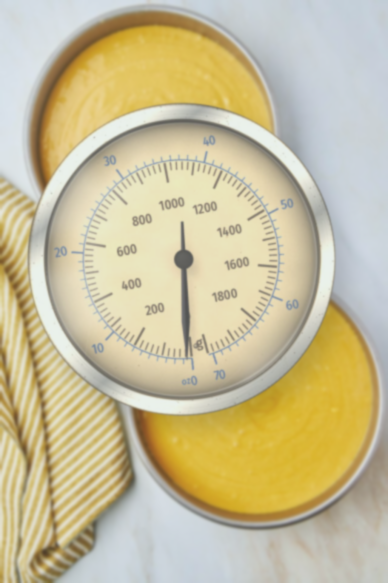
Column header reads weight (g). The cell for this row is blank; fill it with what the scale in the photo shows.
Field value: 20 g
